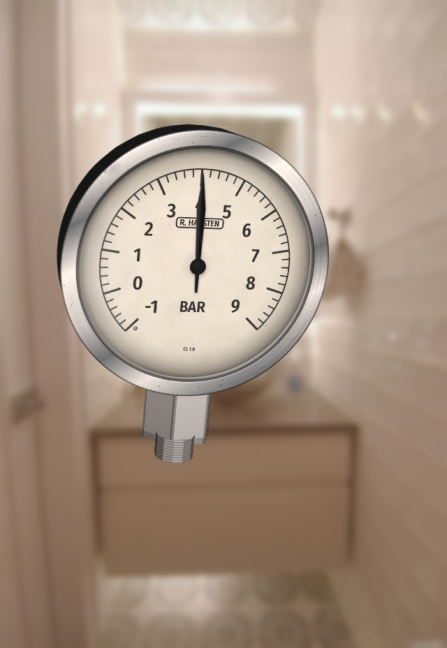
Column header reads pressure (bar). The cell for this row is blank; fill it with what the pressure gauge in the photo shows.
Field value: 4 bar
